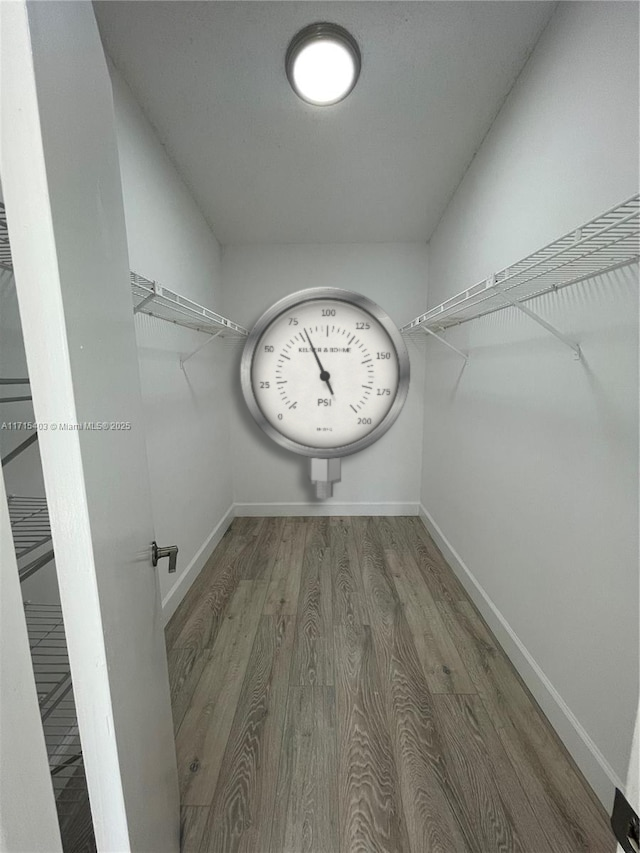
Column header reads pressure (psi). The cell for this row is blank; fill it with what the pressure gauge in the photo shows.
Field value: 80 psi
